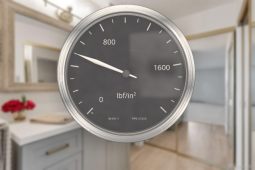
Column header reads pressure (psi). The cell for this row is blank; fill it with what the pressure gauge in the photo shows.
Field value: 500 psi
